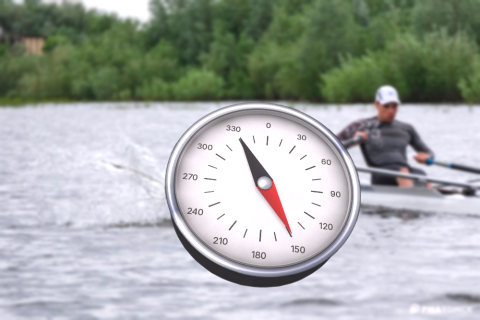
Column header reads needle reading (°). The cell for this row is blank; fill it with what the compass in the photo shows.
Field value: 150 °
